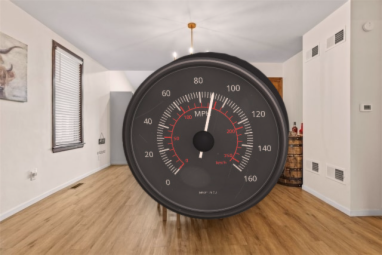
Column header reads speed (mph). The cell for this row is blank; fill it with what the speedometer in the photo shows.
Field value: 90 mph
